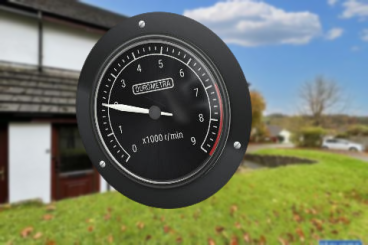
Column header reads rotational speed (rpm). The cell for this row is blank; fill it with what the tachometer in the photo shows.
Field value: 2000 rpm
